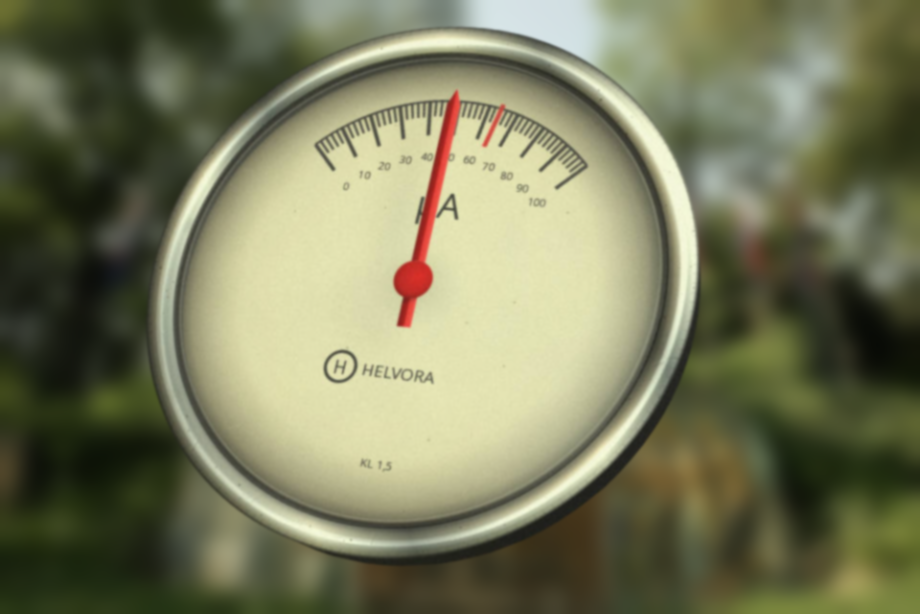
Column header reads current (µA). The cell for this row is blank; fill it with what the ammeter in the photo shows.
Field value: 50 µA
